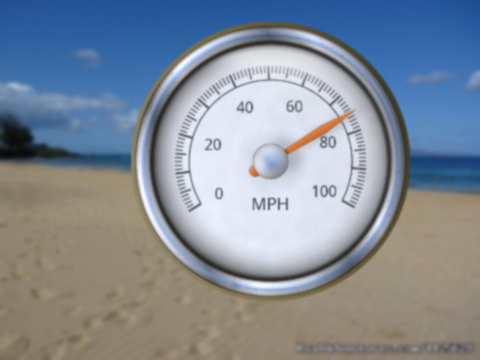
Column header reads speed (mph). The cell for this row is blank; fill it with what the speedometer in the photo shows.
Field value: 75 mph
